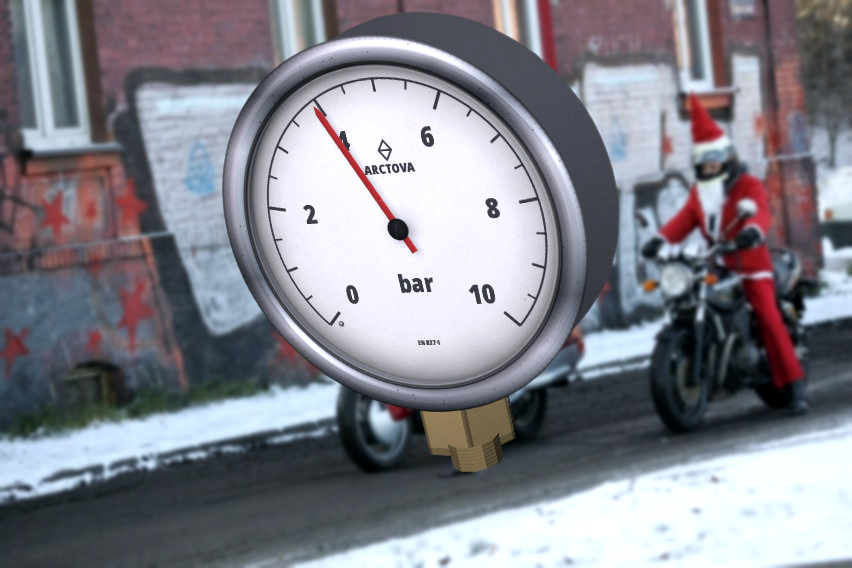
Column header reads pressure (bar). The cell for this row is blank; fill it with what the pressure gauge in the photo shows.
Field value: 4 bar
